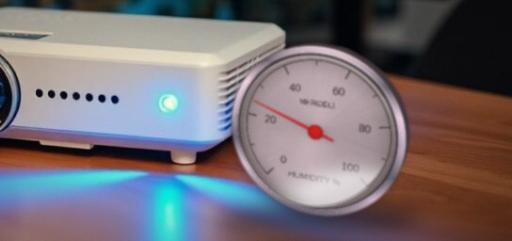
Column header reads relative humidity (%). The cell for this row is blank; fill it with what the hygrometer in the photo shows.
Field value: 25 %
